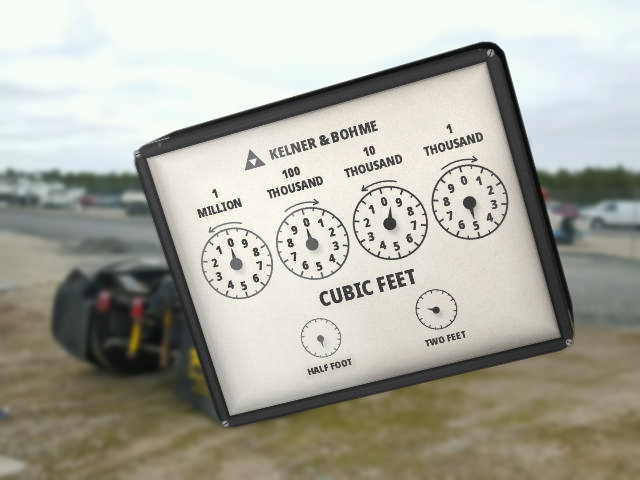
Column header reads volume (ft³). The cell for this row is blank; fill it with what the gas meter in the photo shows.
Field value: 999500 ft³
